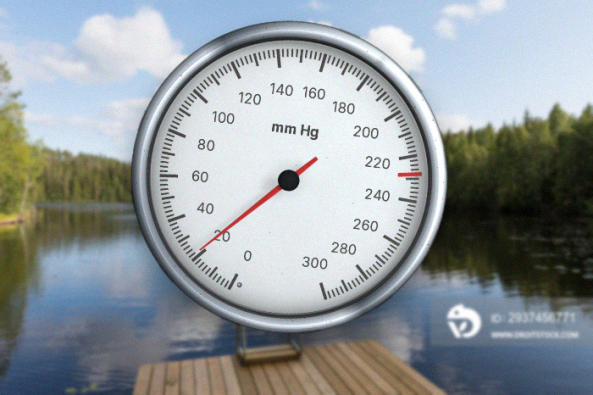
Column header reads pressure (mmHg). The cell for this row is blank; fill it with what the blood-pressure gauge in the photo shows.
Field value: 22 mmHg
